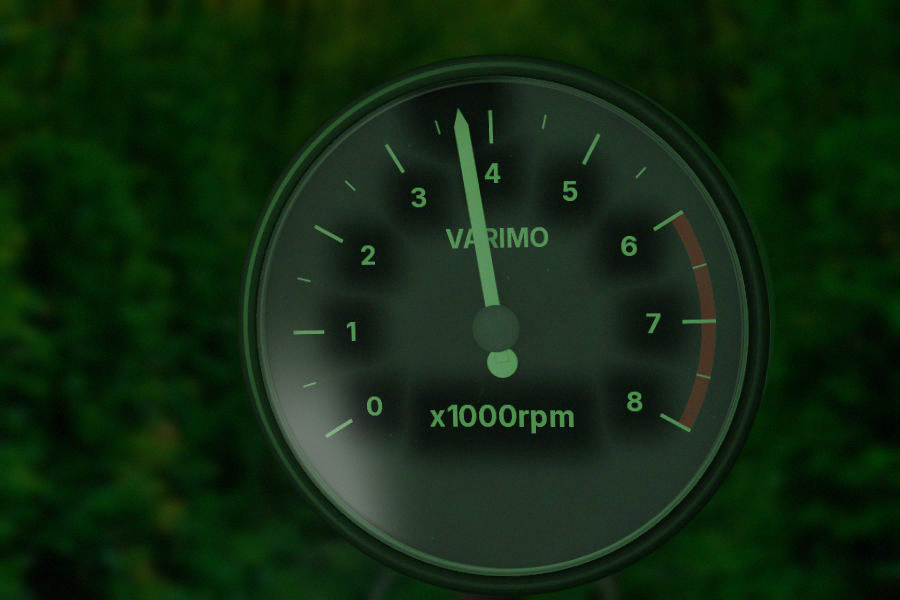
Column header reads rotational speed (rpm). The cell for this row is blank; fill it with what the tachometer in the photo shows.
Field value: 3750 rpm
